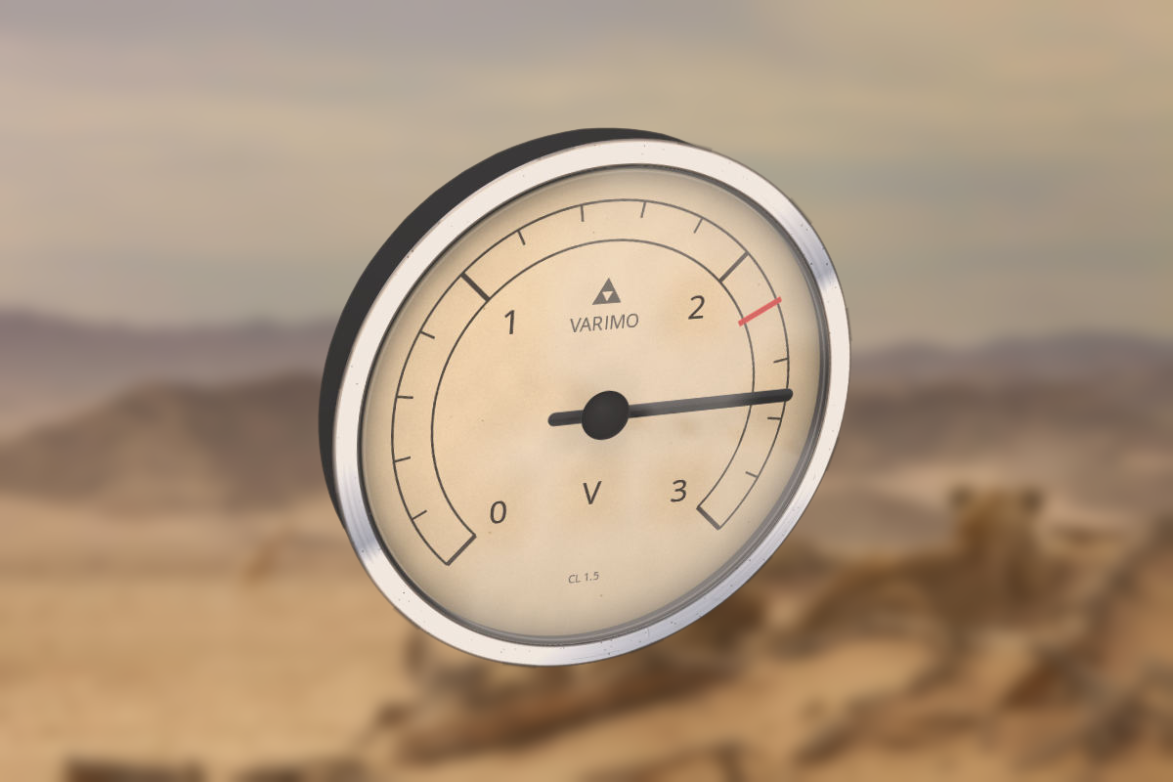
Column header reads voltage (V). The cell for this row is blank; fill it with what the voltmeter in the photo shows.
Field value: 2.5 V
